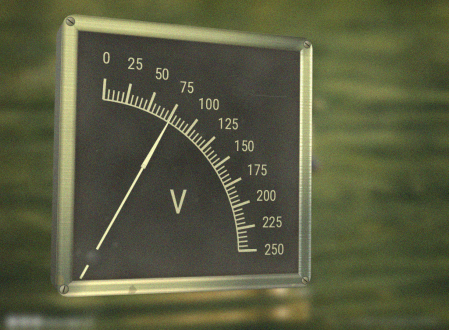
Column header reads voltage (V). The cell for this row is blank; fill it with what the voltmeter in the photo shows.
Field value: 75 V
